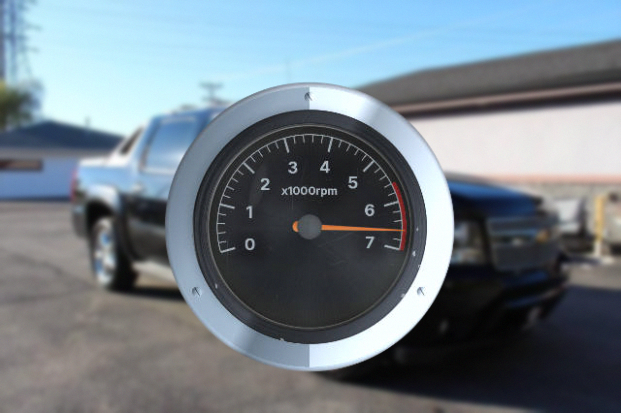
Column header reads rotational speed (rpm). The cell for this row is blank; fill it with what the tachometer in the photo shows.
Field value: 6600 rpm
